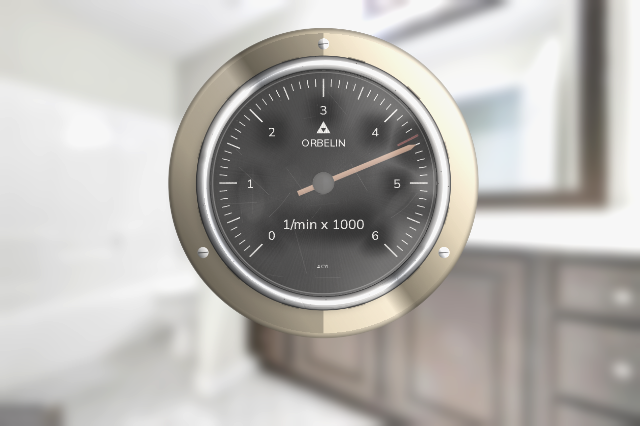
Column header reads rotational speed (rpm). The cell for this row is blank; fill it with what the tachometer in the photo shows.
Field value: 4500 rpm
